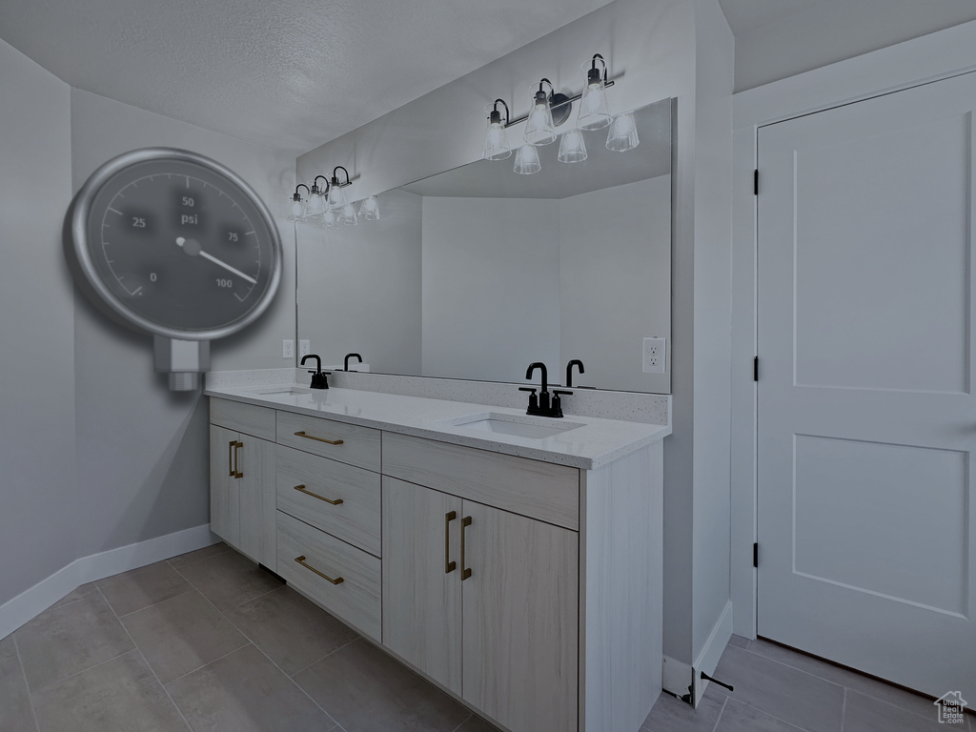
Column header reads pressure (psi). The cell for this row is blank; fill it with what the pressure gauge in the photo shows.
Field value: 92.5 psi
